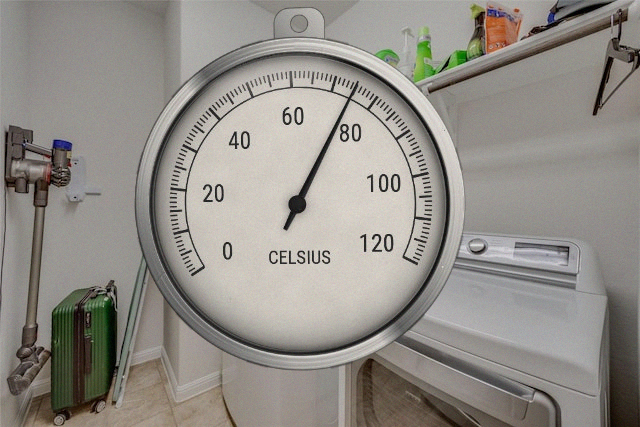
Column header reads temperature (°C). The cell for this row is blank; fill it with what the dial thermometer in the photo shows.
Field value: 75 °C
